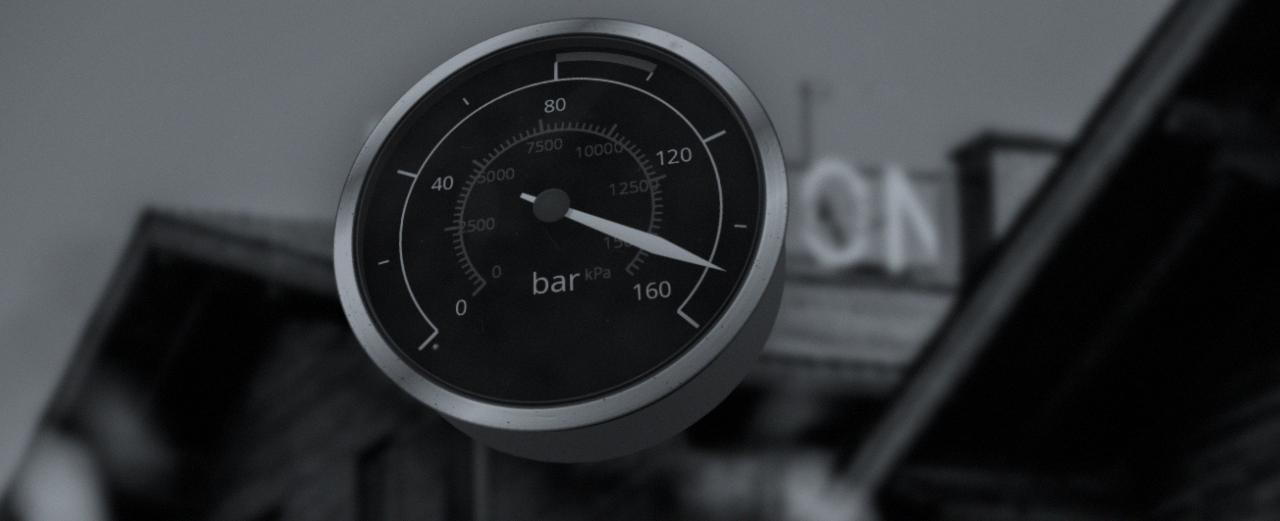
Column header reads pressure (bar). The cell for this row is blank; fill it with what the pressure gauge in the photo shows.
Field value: 150 bar
